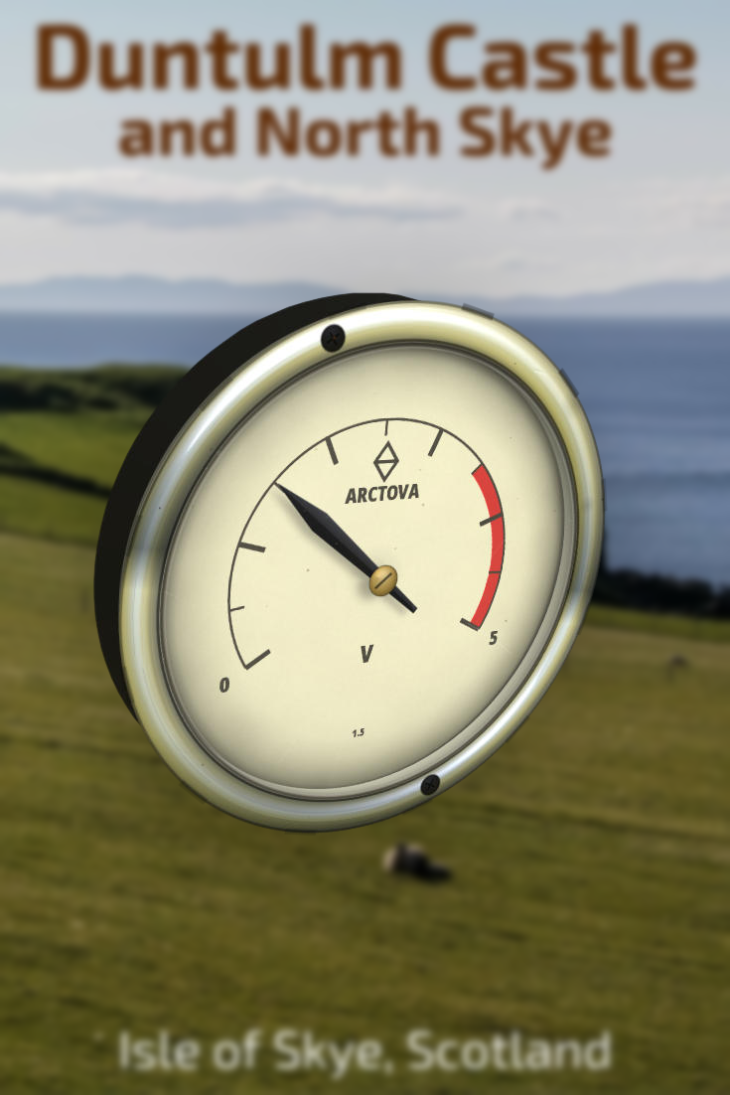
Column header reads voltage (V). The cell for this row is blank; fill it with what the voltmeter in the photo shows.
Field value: 1.5 V
